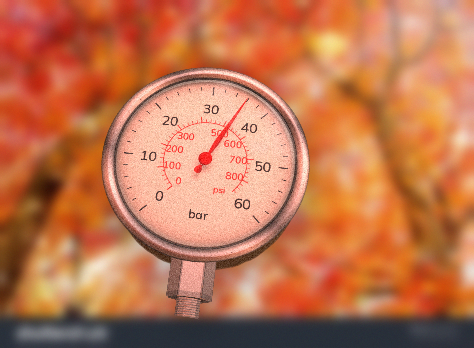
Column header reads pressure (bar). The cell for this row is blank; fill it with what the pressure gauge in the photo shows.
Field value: 36 bar
